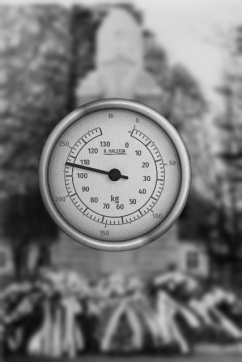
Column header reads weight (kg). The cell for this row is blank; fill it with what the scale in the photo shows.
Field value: 106 kg
